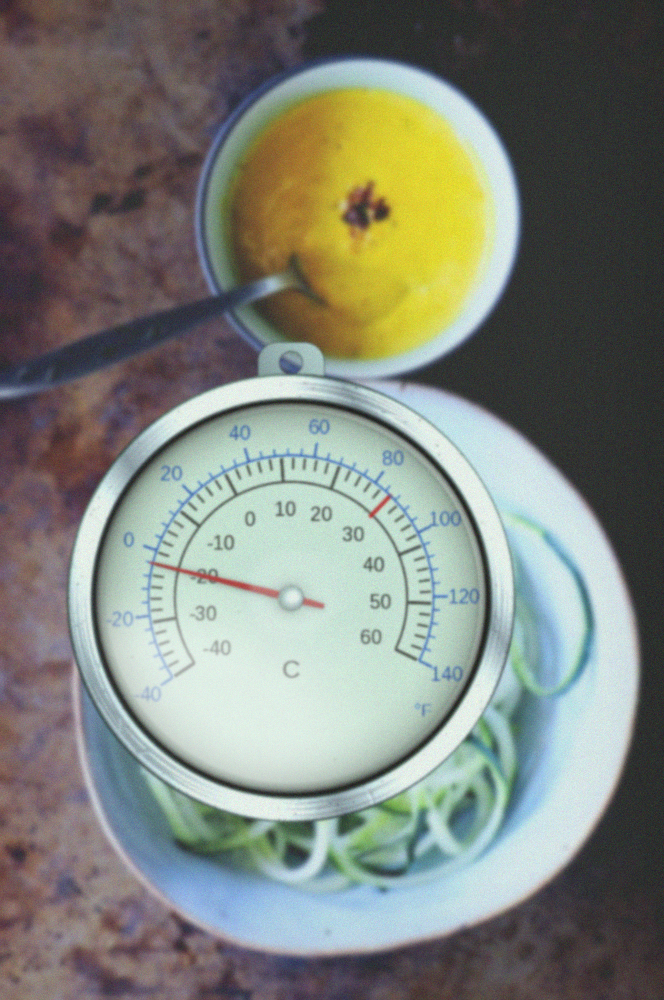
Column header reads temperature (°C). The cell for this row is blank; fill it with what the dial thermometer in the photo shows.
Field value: -20 °C
